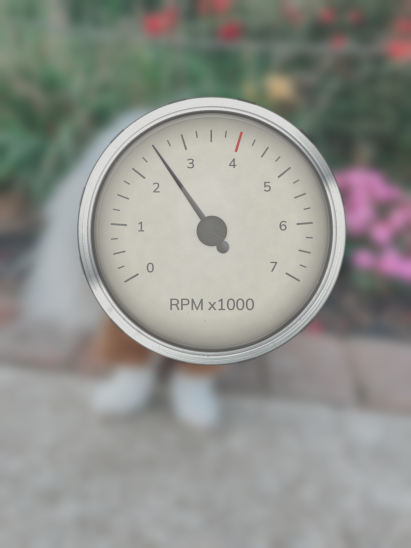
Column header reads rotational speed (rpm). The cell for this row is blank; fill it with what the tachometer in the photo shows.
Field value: 2500 rpm
